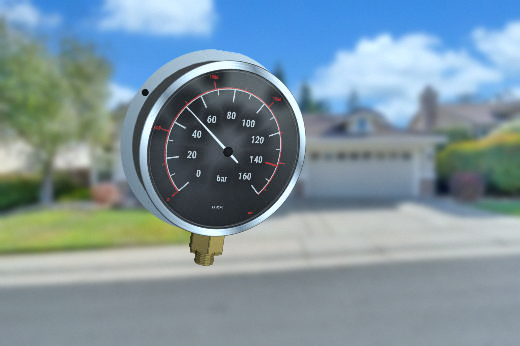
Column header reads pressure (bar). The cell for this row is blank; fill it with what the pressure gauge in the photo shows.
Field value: 50 bar
